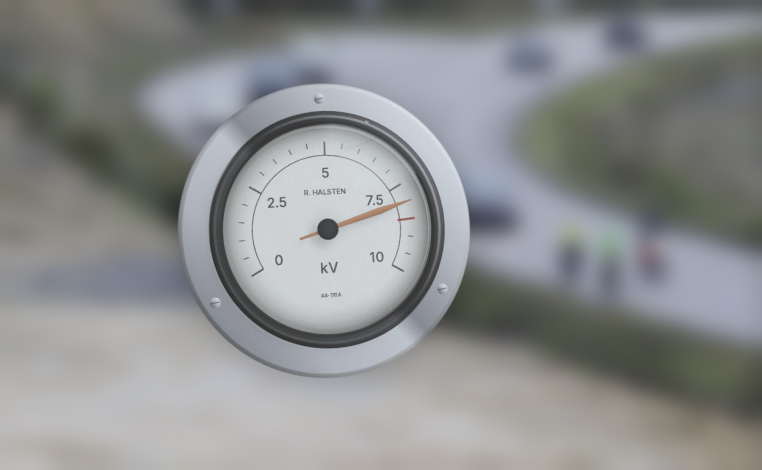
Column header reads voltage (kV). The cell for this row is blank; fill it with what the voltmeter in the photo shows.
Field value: 8 kV
